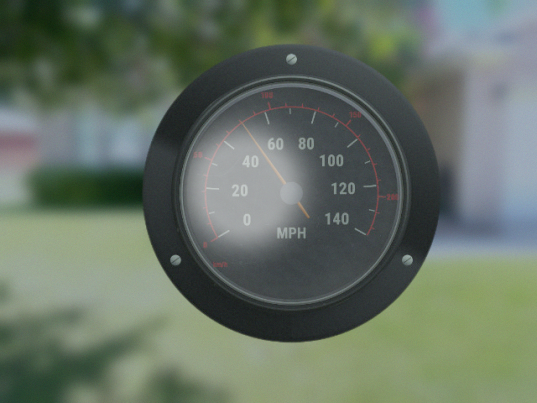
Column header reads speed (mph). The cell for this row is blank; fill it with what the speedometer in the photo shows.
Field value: 50 mph
